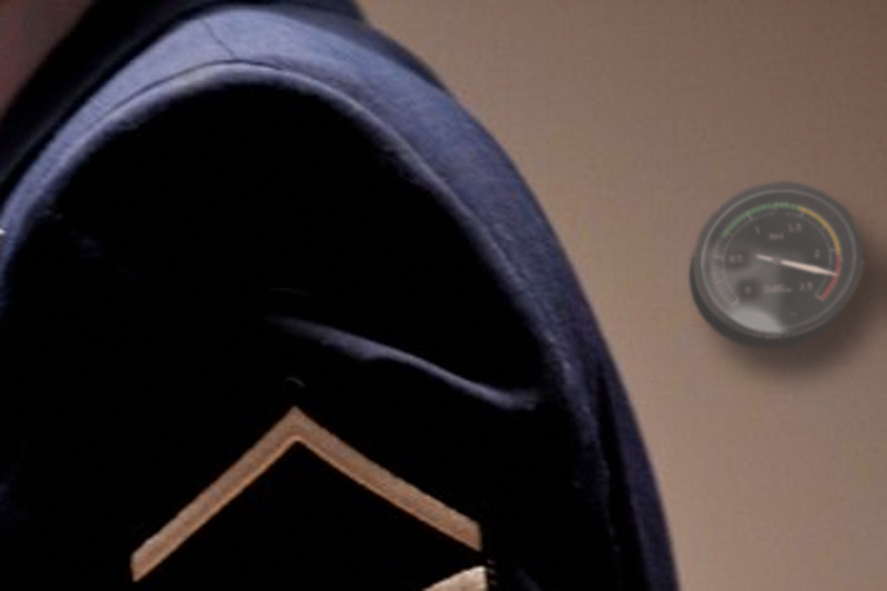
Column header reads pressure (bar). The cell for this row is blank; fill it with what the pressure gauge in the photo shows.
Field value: 2.25 bar
